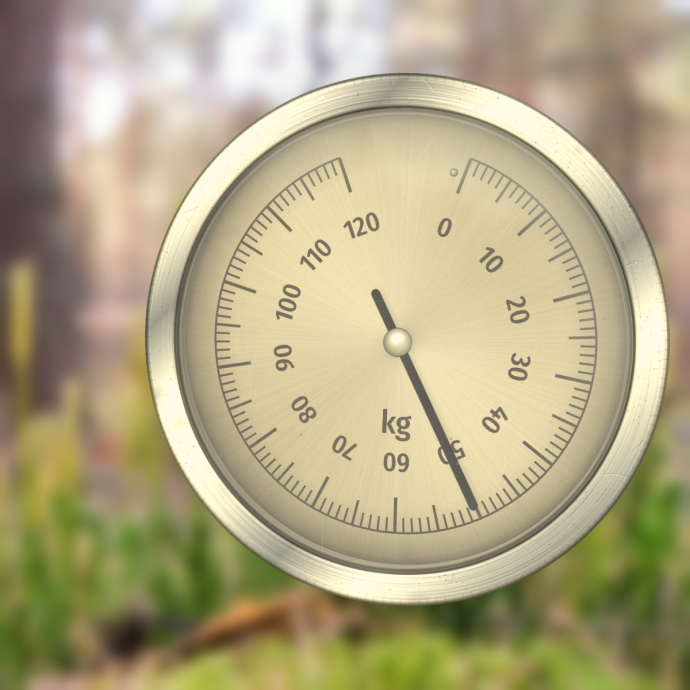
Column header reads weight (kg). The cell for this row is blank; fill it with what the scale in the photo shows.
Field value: 50 kg
